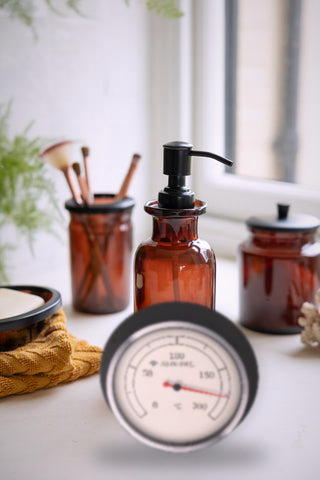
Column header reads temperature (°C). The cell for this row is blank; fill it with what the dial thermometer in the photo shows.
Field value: 175 °C
